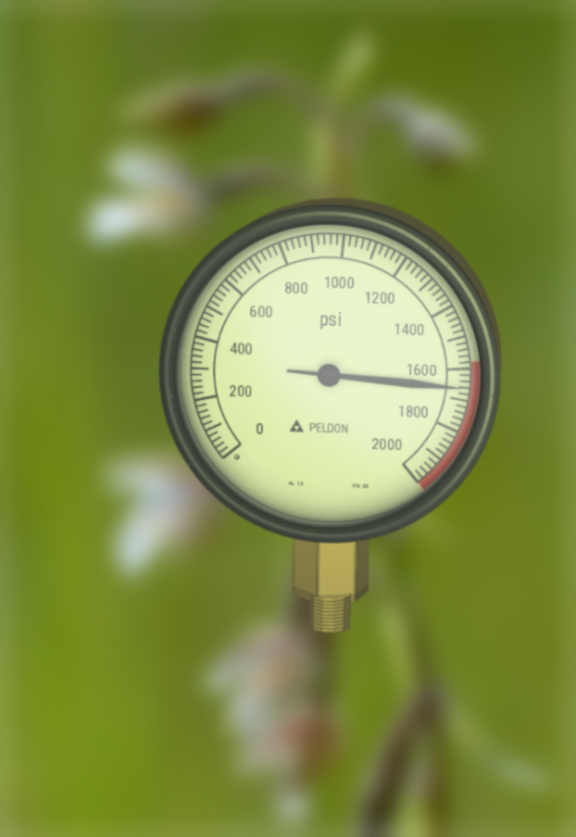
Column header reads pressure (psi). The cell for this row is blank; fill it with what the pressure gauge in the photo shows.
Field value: 1660 psi
